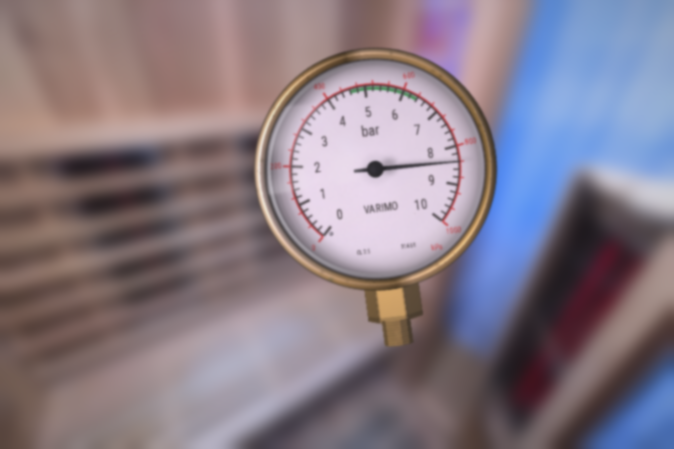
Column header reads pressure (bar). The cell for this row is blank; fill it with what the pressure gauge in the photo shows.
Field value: 8.4 bar
